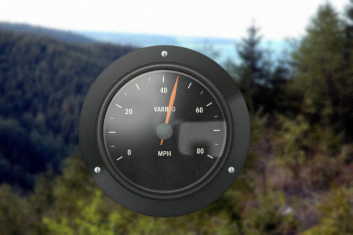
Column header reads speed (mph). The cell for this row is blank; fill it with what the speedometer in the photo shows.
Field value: 45 mph
